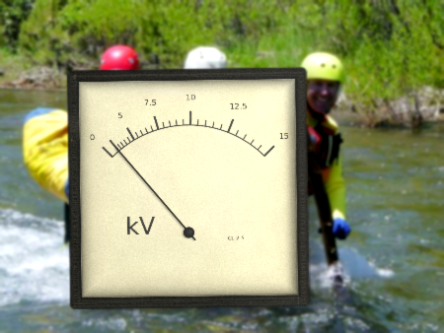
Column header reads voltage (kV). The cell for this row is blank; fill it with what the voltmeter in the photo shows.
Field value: 2.5 kV
